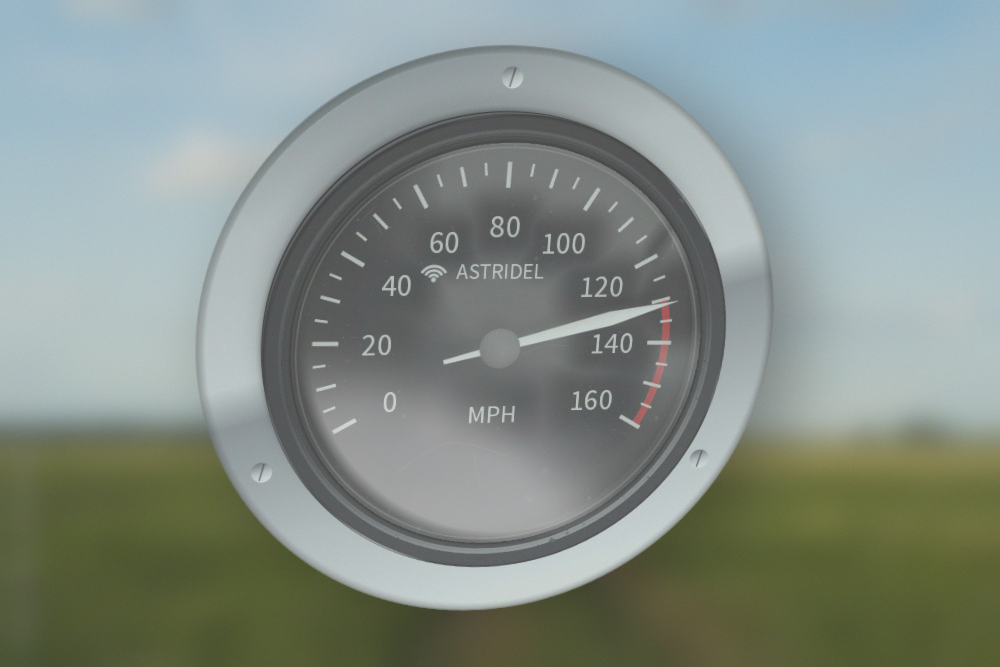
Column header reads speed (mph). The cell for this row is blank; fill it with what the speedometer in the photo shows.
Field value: 130 mph
